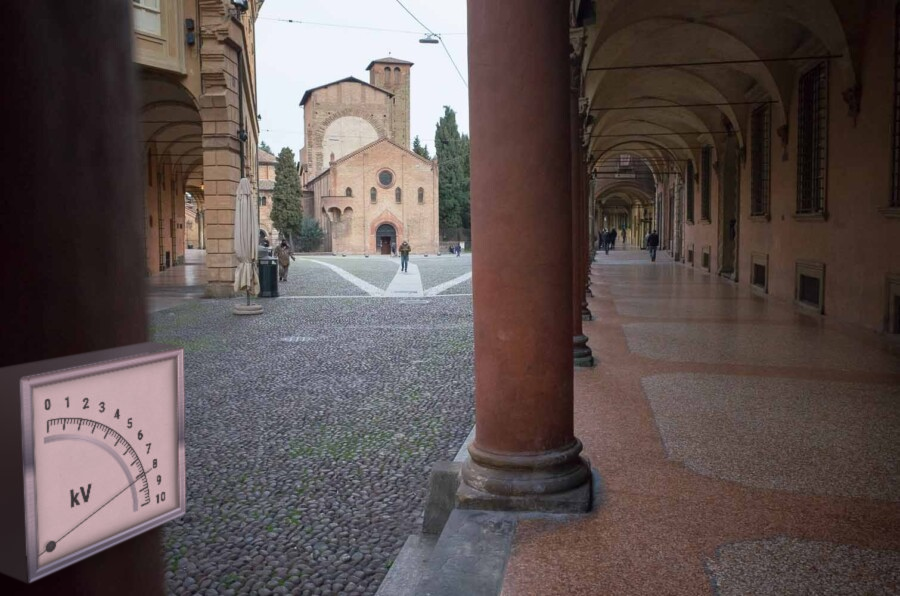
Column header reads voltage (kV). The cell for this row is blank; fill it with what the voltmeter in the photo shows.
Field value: 8 kV
